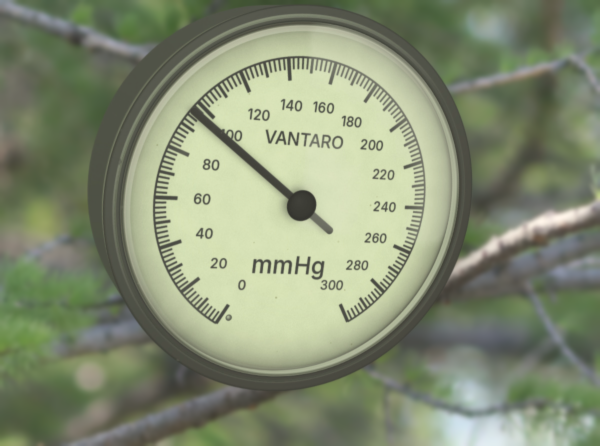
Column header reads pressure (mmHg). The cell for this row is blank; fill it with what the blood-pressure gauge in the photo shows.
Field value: 96 mmHg
